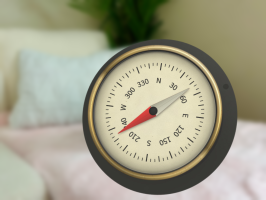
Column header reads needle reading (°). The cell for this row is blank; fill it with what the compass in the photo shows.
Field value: 230 °
